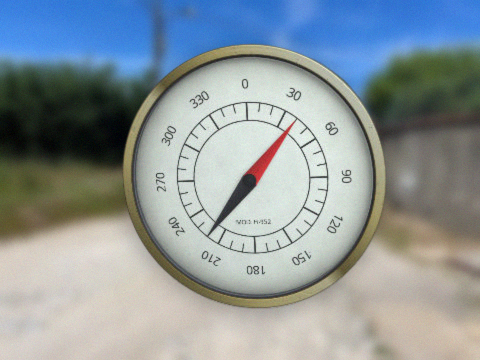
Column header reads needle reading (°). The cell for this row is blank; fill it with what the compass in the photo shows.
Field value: 40 °
